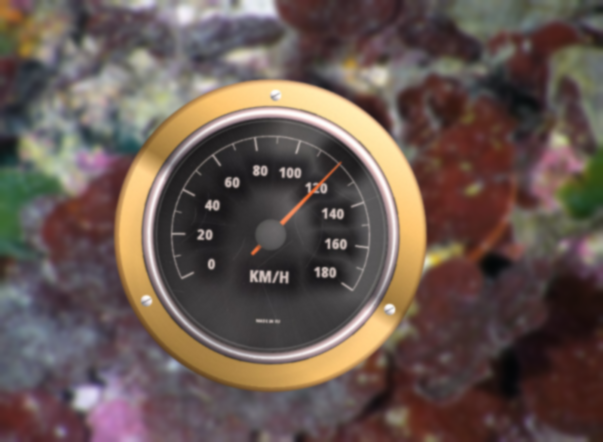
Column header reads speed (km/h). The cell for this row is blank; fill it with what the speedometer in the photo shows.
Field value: 120 km/h
